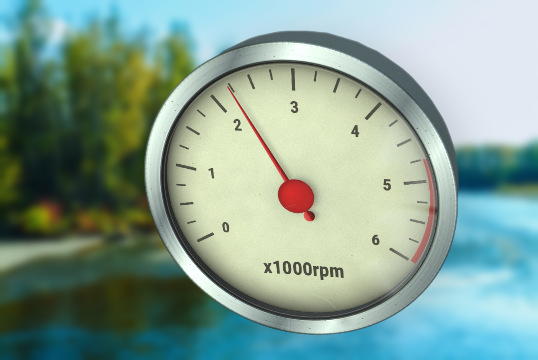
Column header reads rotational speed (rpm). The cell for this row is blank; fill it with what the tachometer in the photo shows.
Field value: 2250 rpm
